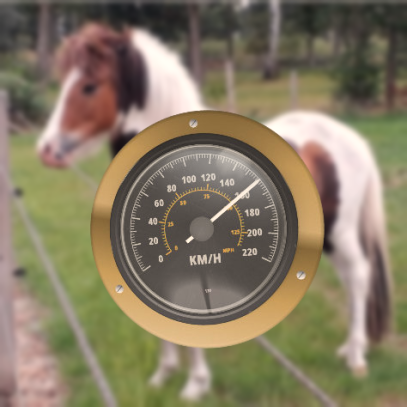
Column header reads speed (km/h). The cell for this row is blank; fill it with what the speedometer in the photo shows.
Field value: 160 km/h
